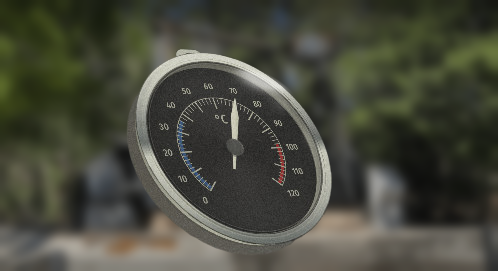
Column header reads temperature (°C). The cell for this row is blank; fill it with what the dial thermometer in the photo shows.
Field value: 70 °C
